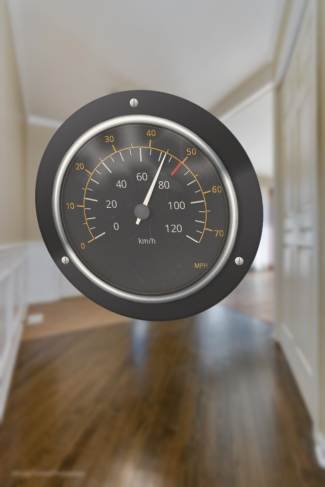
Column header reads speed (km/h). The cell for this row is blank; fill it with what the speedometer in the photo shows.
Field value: 72.5 km/h
